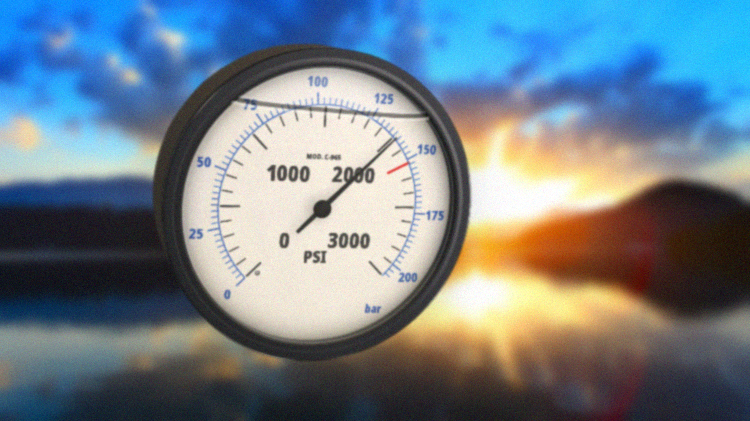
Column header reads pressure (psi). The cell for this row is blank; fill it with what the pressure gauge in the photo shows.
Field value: 2000 psi
